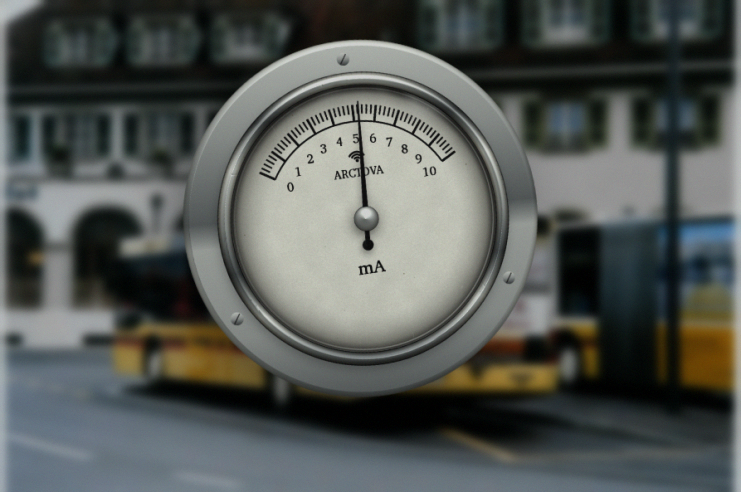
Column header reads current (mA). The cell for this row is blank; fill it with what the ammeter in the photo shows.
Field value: 5.2 mA
